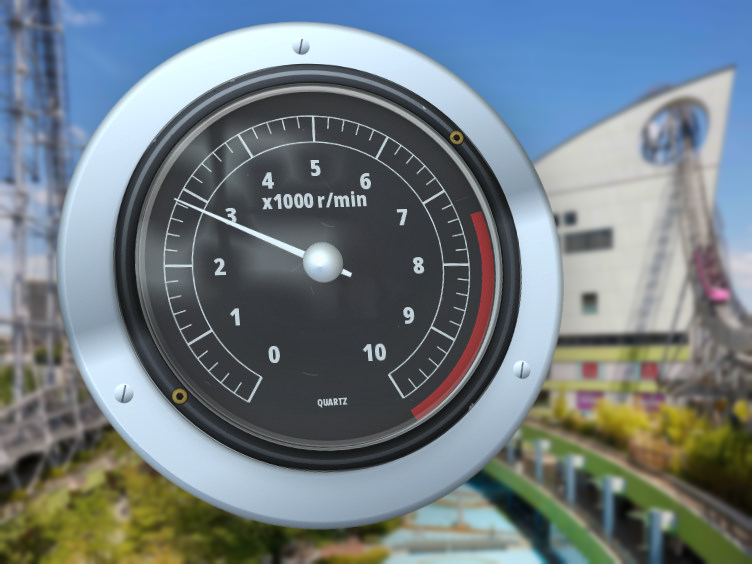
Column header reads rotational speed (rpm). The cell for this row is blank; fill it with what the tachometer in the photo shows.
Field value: 2800 rpm
